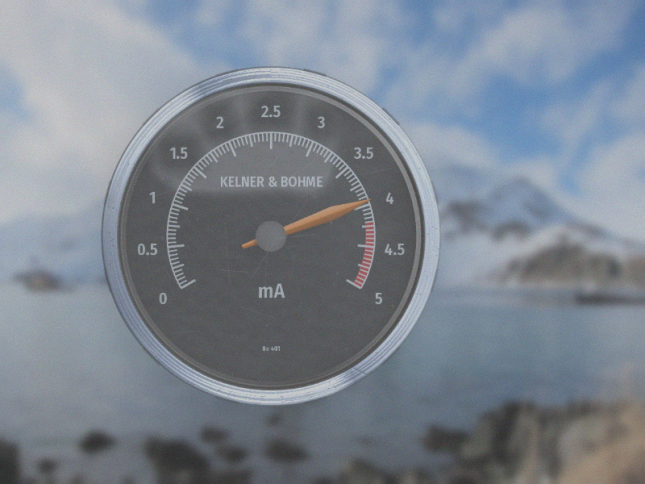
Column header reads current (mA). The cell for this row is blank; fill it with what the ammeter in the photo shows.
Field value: 3.95 mA
